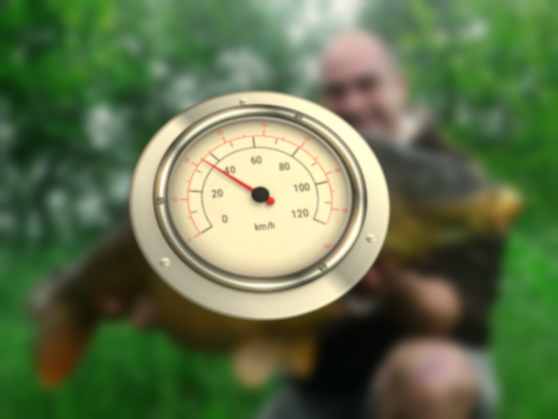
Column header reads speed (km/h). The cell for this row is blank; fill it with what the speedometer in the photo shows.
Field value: 35 km/h
